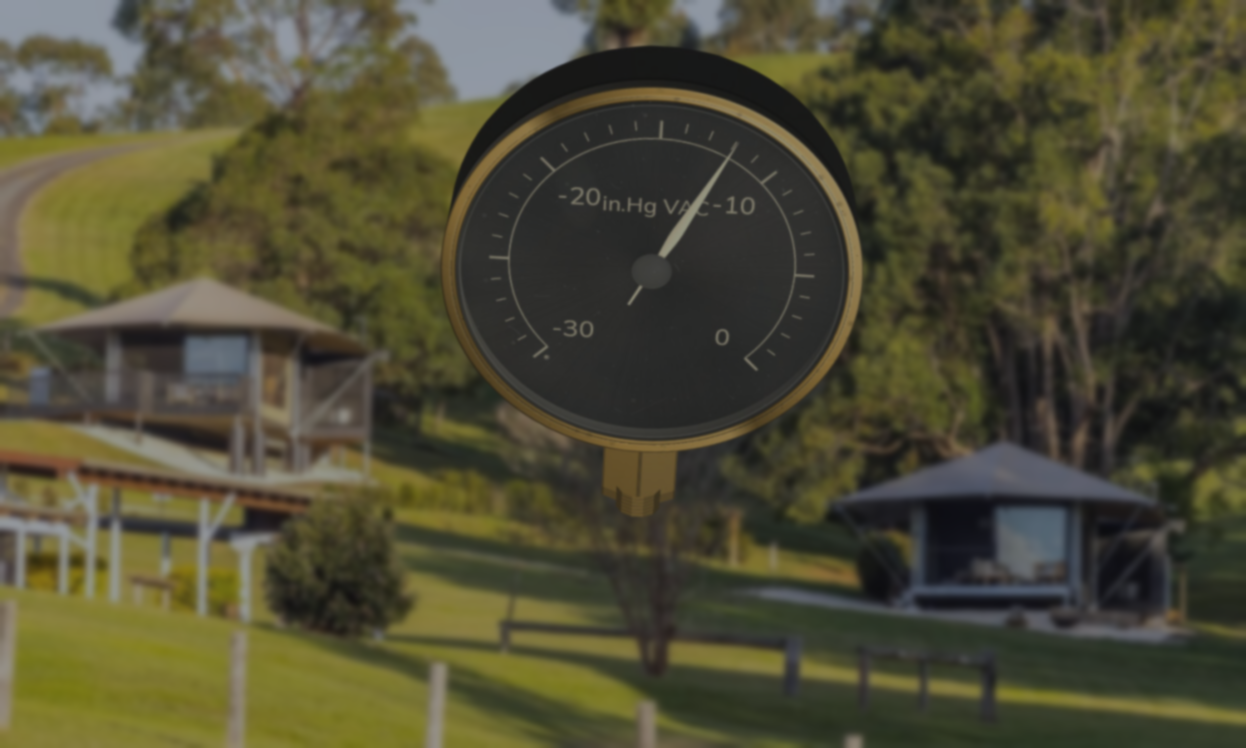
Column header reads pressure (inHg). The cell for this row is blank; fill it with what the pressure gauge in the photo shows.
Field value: -12 inHg
